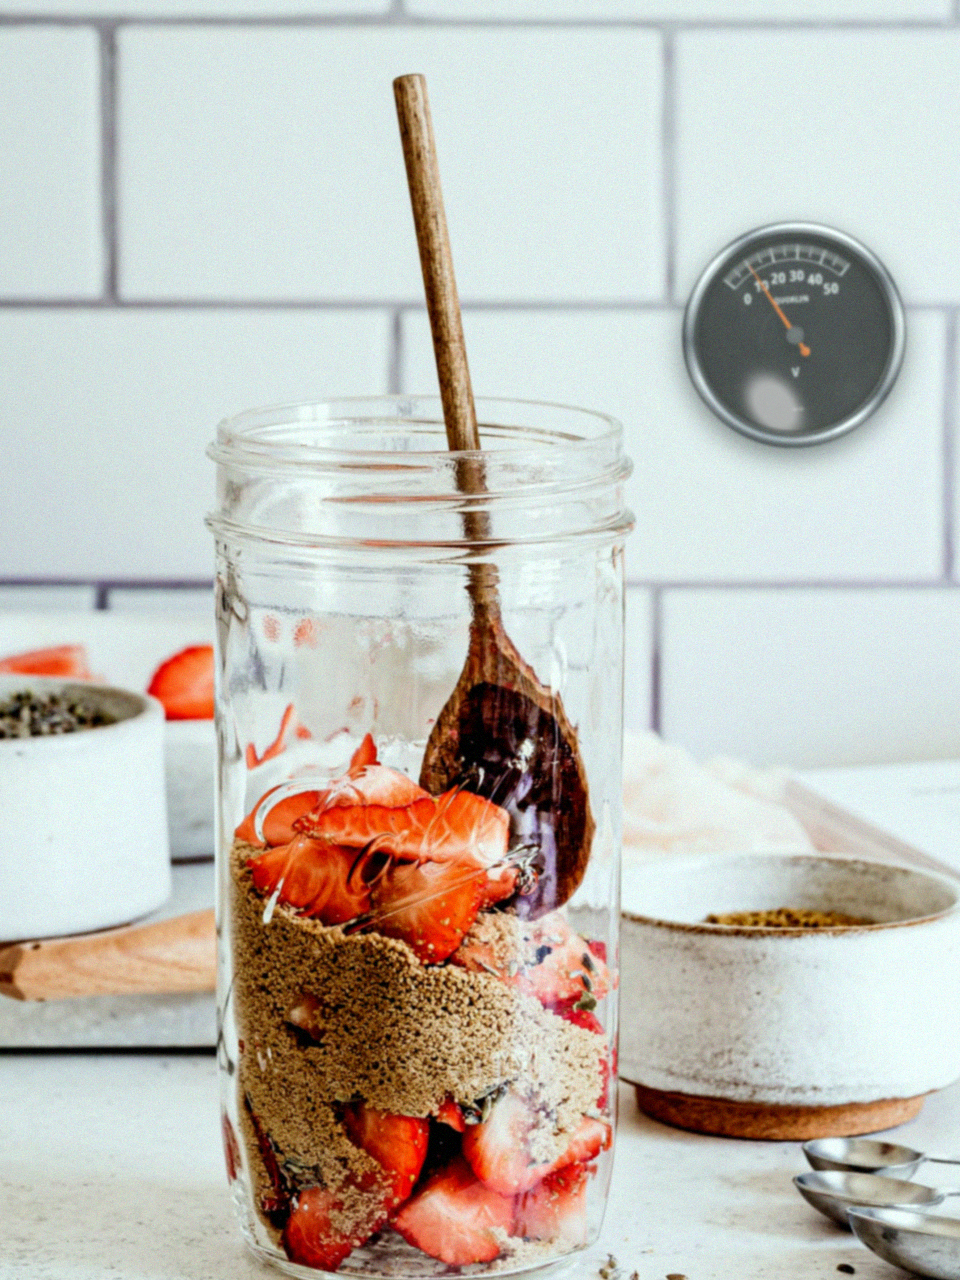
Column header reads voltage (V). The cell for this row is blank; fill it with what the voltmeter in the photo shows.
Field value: 10 V
